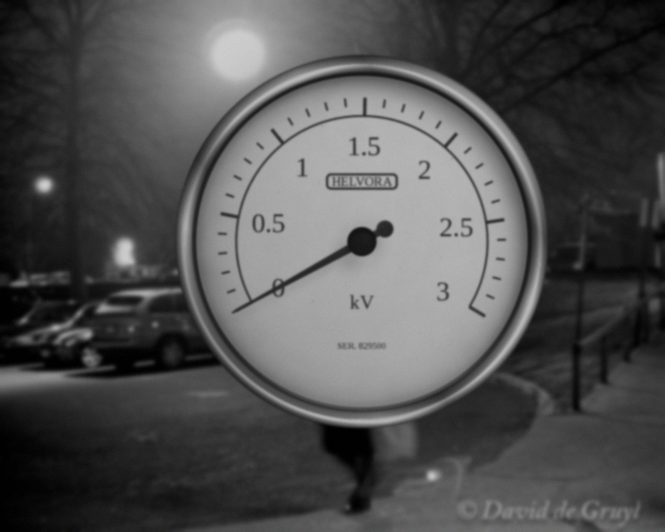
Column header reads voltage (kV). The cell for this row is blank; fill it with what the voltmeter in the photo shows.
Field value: 0 kV
